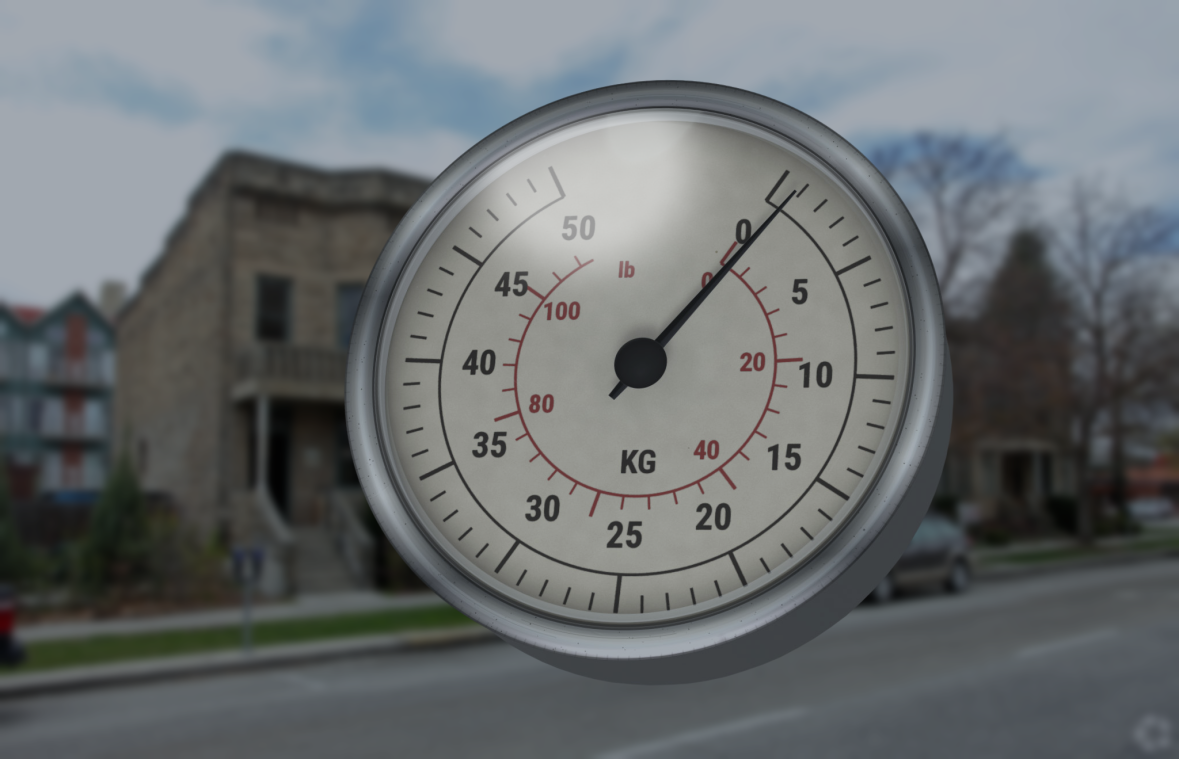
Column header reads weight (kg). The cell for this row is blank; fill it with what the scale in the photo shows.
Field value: 1 kg
